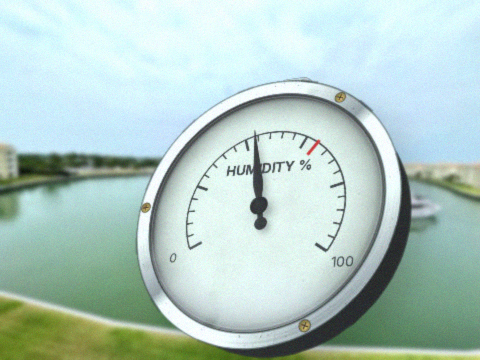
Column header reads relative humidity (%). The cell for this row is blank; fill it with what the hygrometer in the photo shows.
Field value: 44 %
